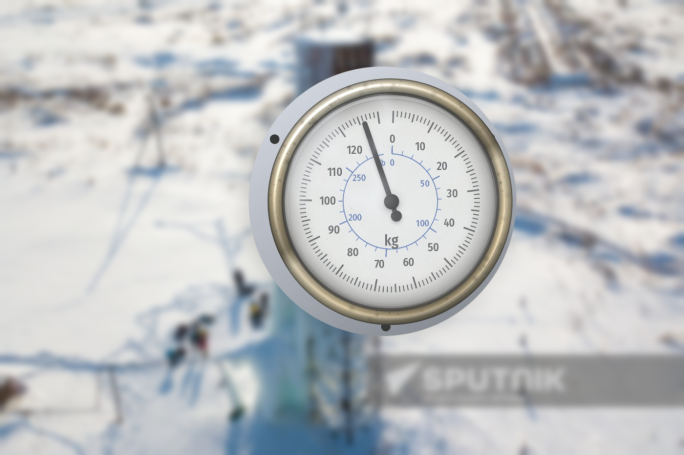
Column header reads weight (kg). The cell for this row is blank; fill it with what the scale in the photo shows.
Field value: 126 kg
